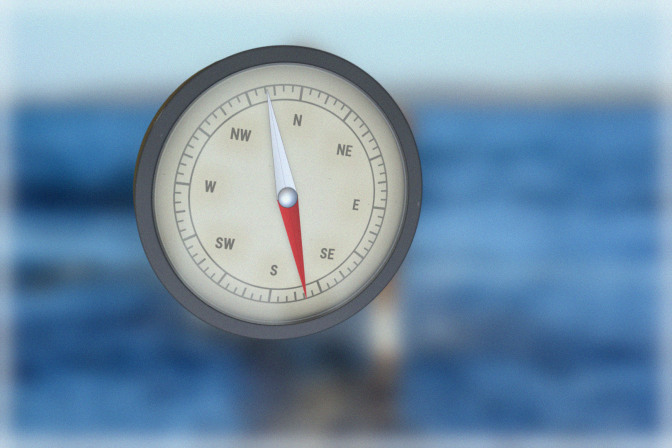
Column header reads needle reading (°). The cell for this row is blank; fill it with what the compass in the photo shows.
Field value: 160 °
